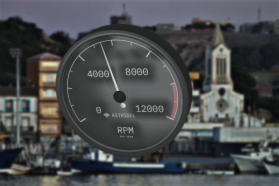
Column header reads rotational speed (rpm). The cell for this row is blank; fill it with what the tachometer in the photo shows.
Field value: 5500 rpm
